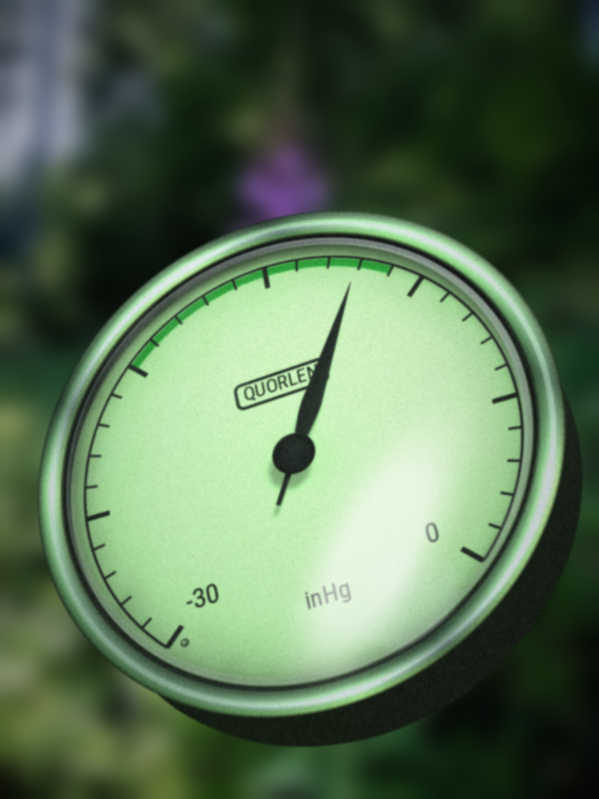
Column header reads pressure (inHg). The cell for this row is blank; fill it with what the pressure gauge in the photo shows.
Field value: -12 inHg
